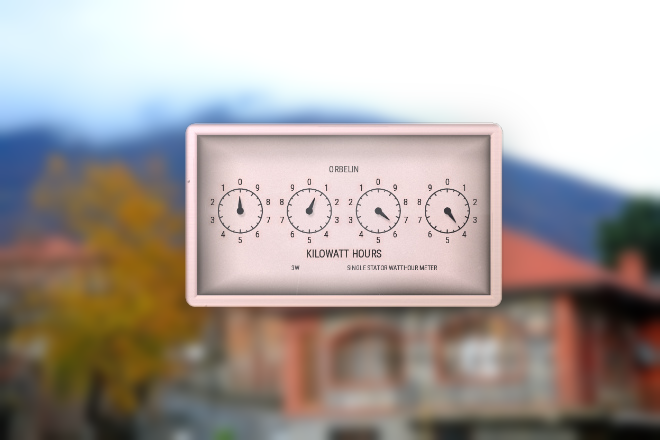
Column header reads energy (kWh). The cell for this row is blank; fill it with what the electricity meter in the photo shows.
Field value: 64 kWh
